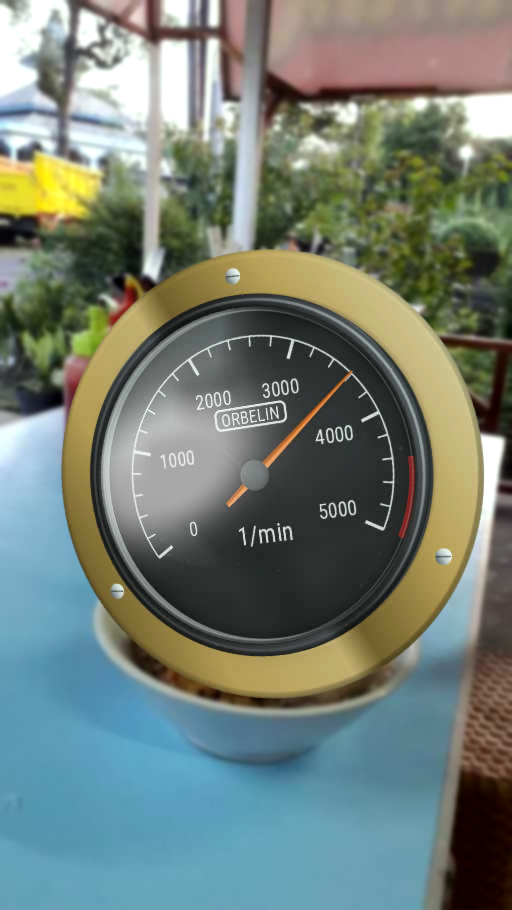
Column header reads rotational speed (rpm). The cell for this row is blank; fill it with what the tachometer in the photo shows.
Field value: 3600 rpm
